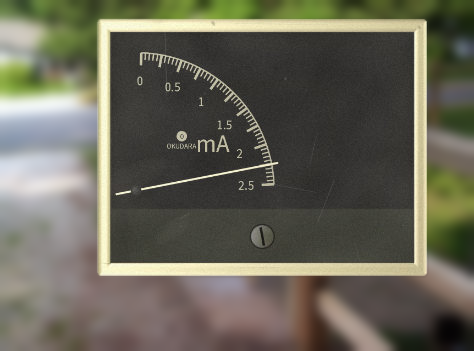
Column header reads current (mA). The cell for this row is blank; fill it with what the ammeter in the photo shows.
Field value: 2.25 mA
